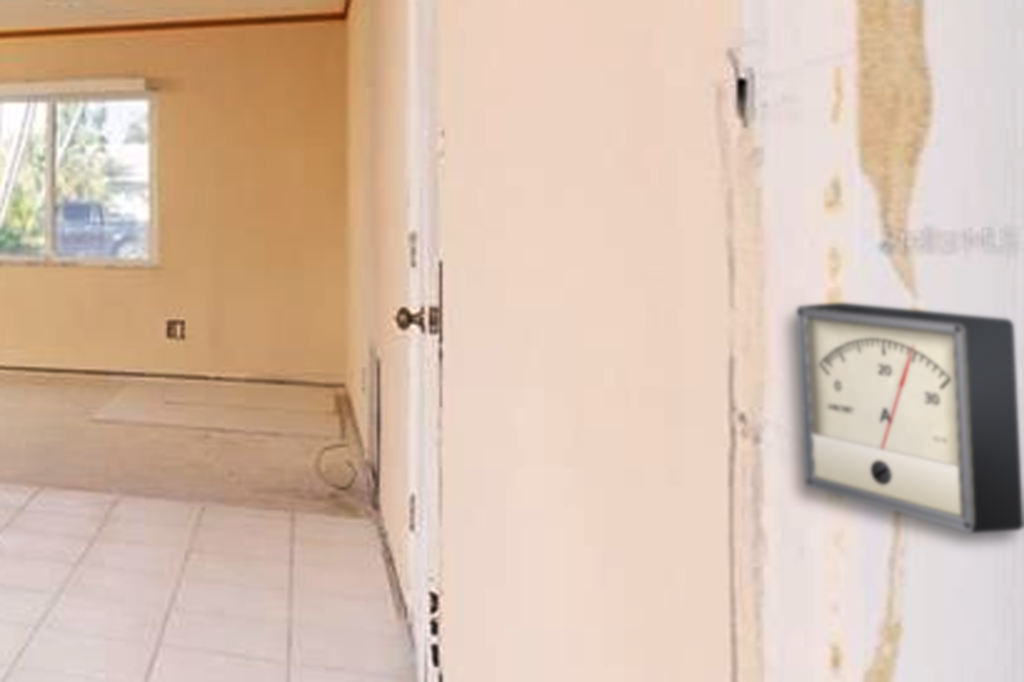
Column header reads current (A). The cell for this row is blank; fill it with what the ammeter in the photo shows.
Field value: 25 A
